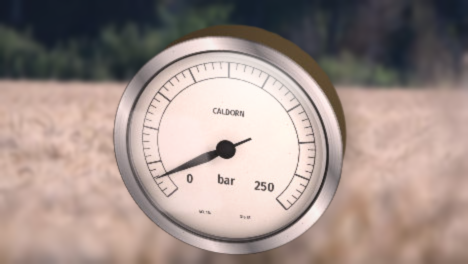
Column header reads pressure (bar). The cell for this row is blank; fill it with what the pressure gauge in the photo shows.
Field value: 15 bar
